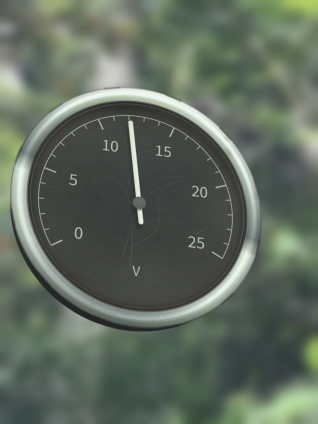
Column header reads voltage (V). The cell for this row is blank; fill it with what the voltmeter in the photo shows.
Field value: 12 V
